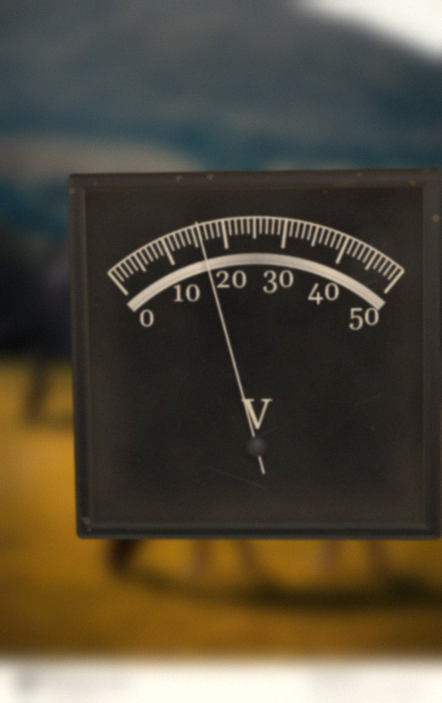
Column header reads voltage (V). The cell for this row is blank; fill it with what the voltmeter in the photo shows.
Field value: 16 V
